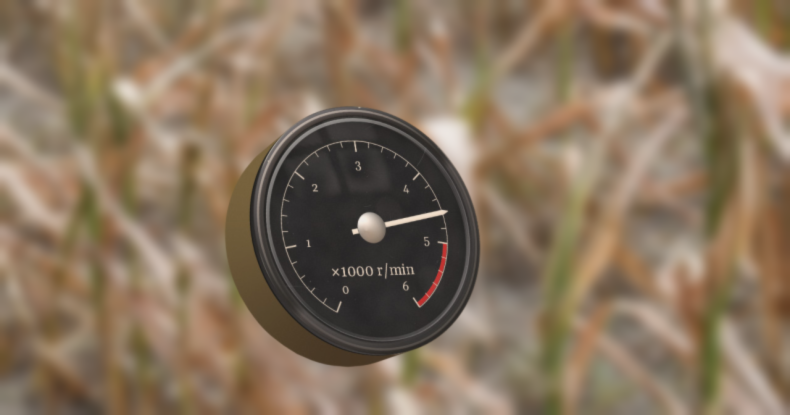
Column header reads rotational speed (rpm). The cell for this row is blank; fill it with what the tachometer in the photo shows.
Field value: 4600 rpm
